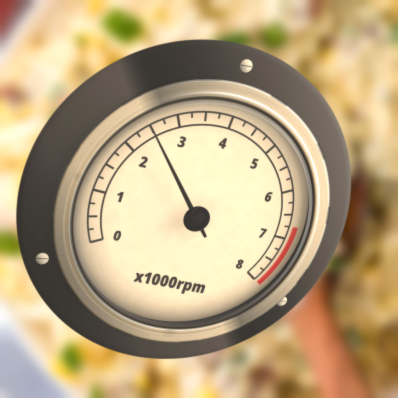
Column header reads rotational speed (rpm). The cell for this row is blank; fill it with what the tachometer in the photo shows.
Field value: 2500 rpm
